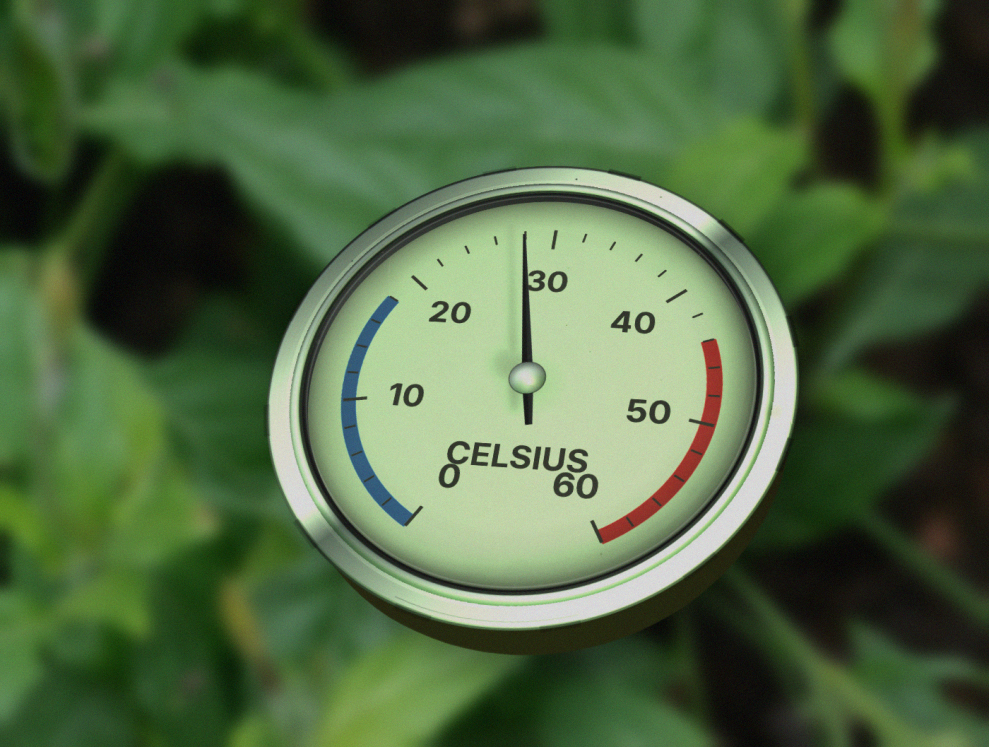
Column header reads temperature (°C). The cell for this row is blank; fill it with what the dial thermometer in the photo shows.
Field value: 28 °C
